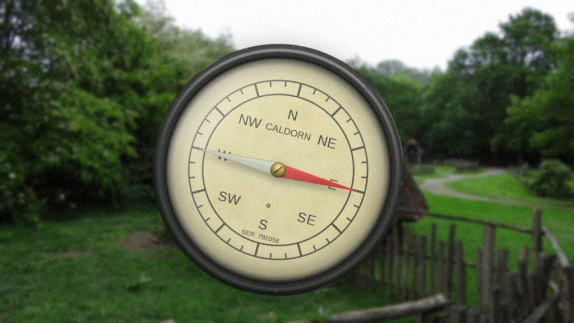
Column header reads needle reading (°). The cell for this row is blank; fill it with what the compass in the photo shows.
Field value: 90 °
